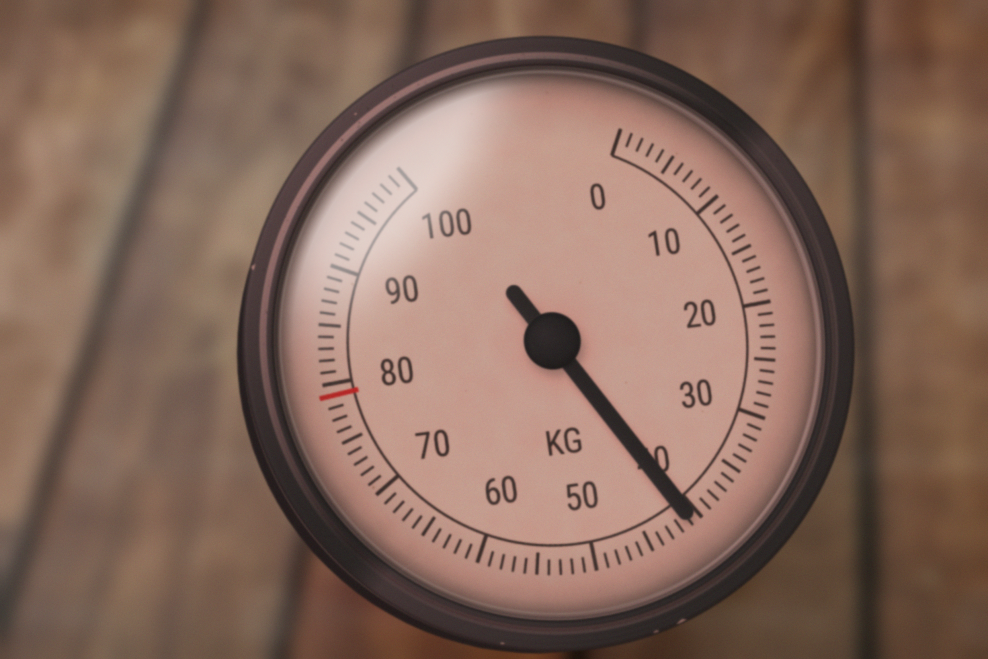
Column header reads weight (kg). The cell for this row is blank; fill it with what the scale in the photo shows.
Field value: 41 kg
